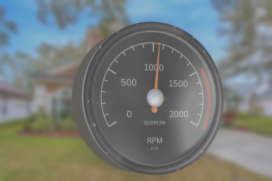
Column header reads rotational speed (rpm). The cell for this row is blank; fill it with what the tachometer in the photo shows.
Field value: 1050 rpm
